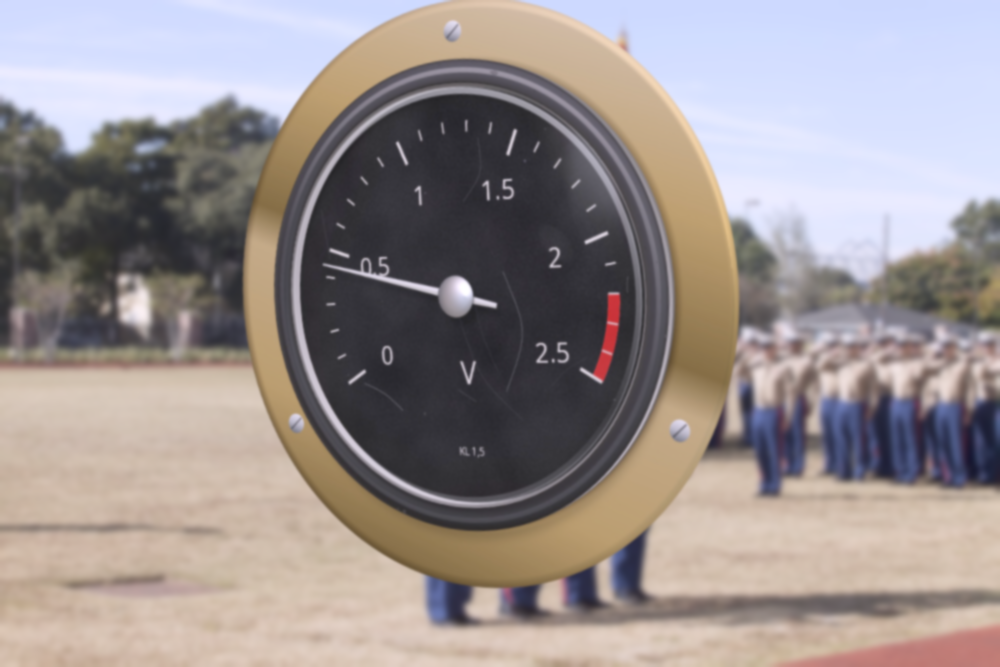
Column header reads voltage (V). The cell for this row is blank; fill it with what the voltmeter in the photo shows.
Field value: 0.45 V
